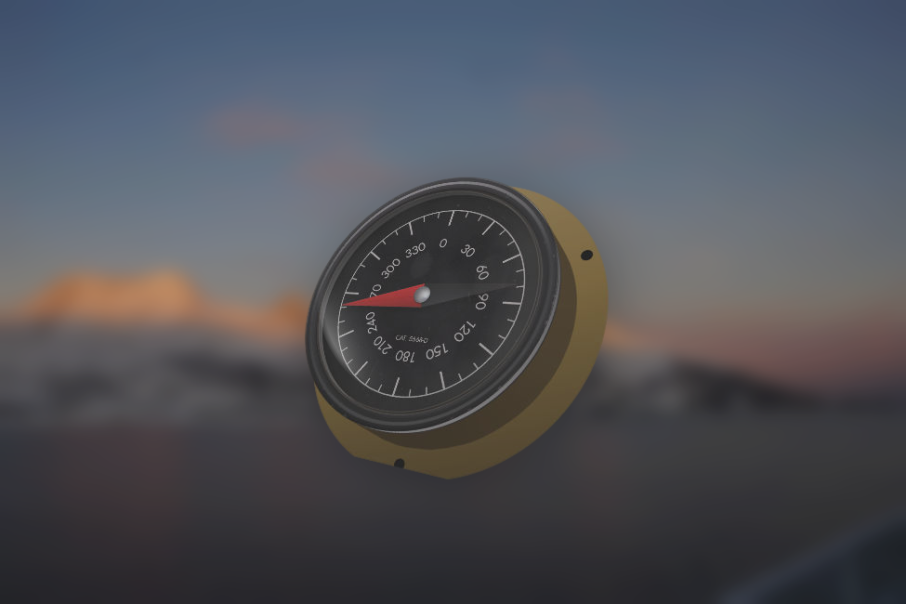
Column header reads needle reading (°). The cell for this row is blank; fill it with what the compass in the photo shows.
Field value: 260 °
